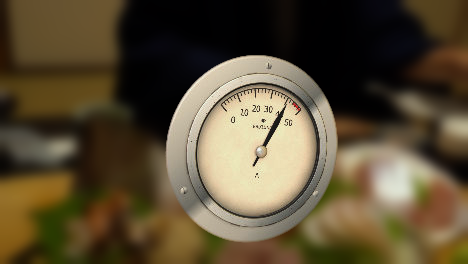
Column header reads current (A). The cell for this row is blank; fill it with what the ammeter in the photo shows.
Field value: 40 A
